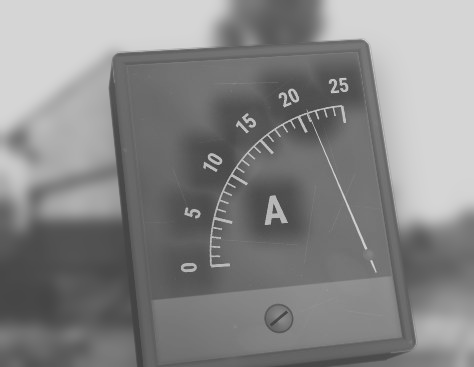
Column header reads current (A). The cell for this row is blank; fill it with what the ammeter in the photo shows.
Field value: 21 A
